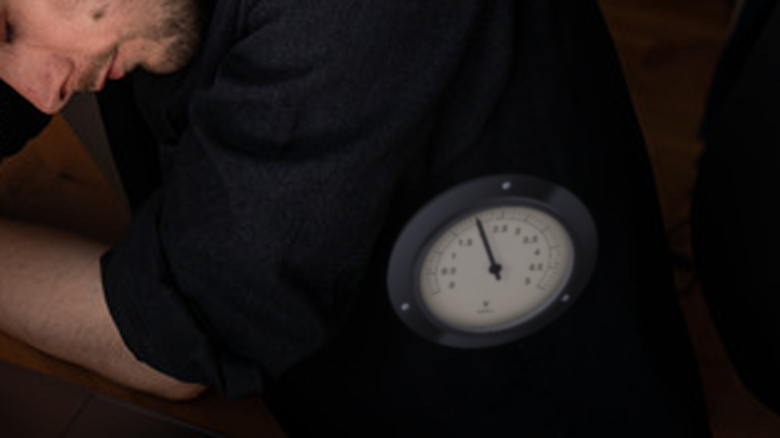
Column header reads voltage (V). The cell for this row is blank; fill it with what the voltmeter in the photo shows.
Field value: 2 V
